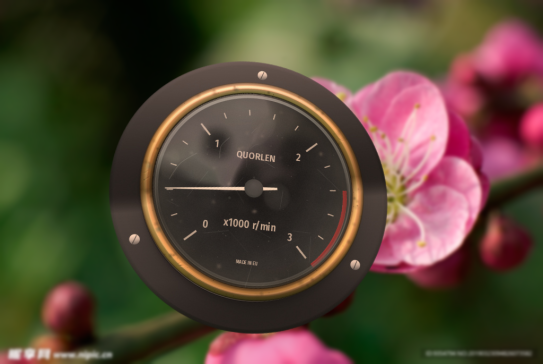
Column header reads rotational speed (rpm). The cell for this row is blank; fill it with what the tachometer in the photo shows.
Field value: 400 rpm
